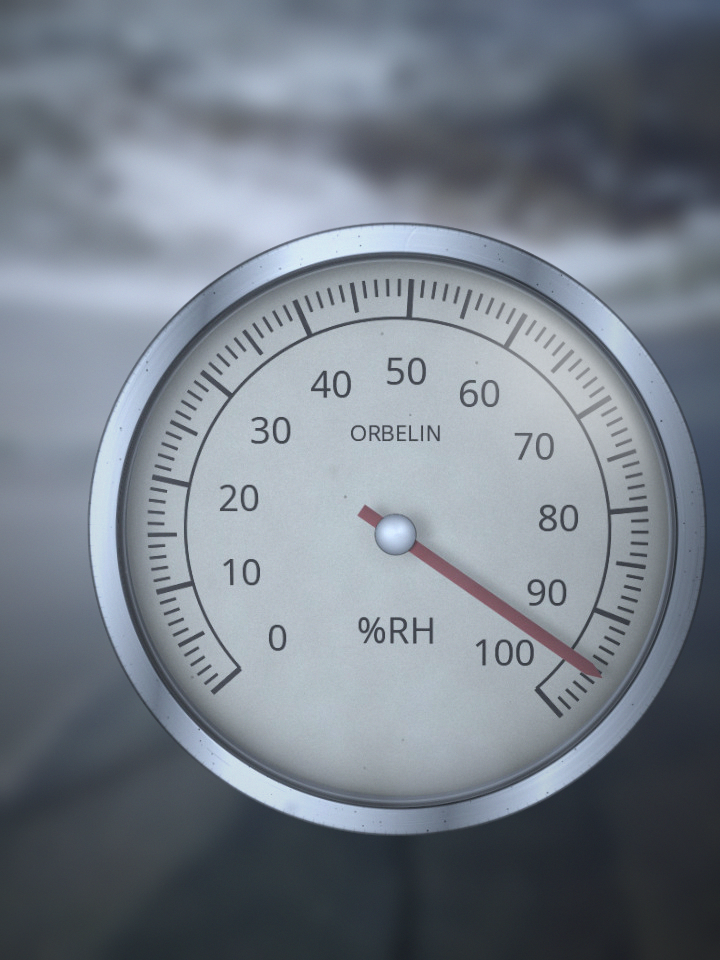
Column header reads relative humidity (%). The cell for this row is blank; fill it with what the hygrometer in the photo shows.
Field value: 95 %
